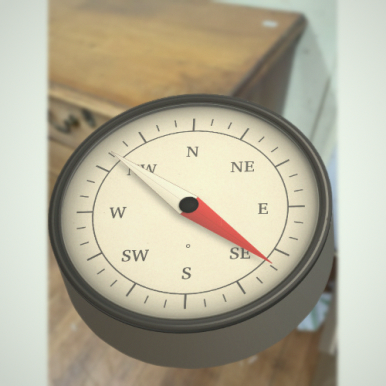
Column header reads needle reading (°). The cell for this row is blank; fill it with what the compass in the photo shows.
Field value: 130 °
